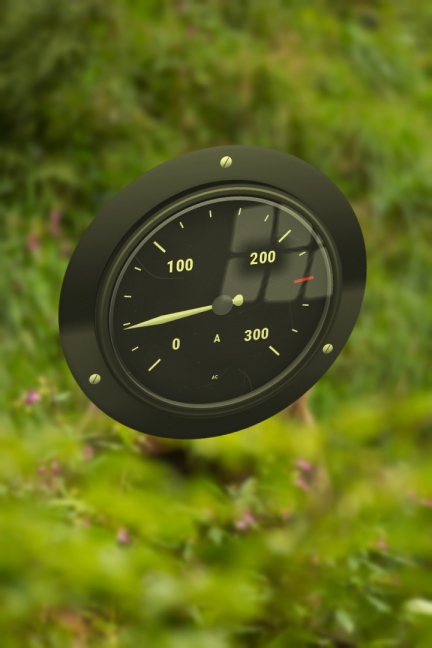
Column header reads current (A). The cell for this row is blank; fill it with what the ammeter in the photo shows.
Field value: 40 A
